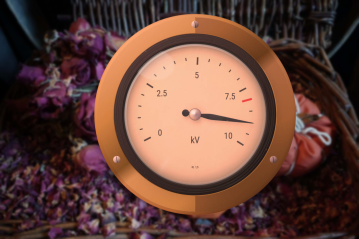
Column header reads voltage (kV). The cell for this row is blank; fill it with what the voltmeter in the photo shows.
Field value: 9 kV
